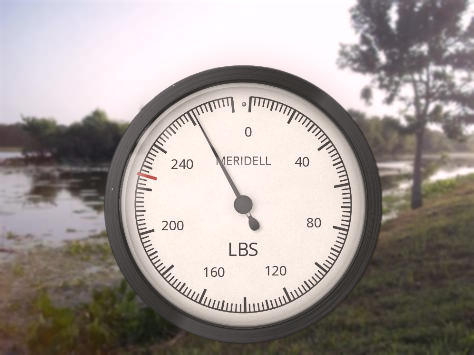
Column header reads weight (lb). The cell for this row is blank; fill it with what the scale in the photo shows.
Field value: 262 lb
